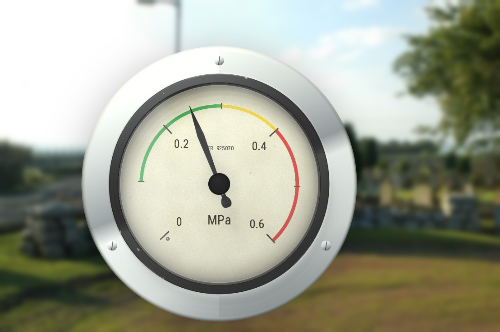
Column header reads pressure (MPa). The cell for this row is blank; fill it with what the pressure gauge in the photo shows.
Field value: 0.25 MPa
